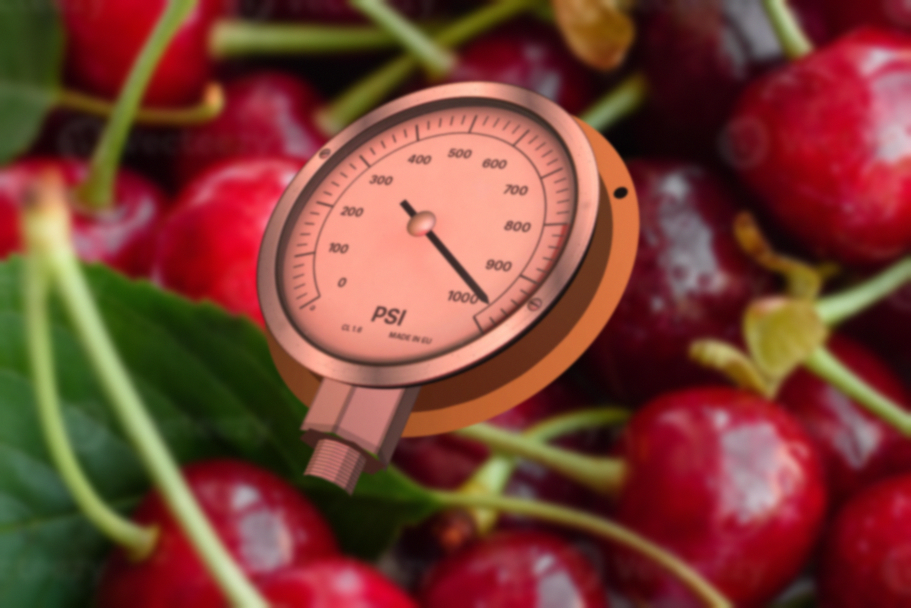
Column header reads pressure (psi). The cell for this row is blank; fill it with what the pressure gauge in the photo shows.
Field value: 970 psi
